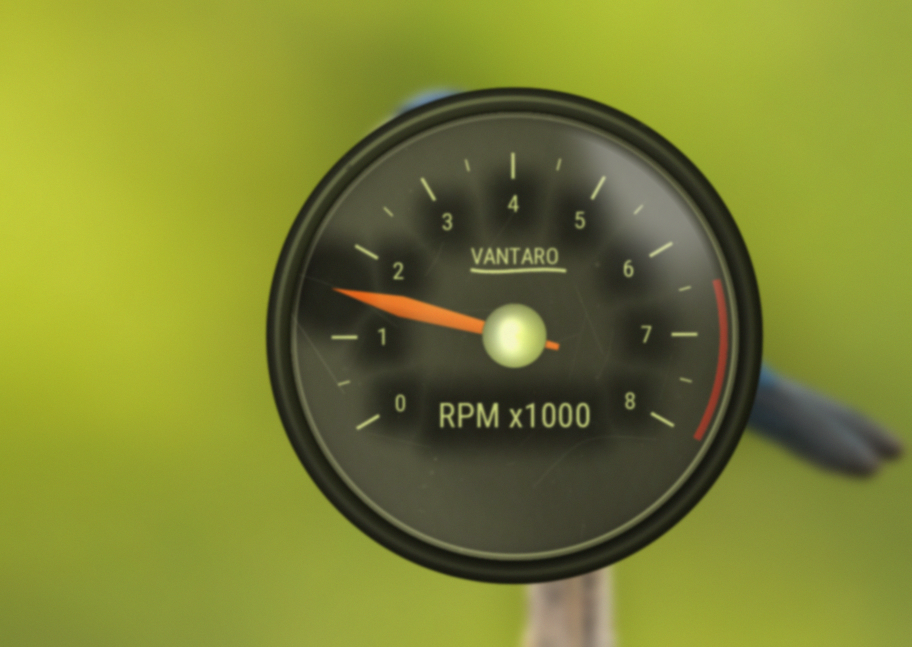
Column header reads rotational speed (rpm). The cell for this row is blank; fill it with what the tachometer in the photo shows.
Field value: 1500 rpm
